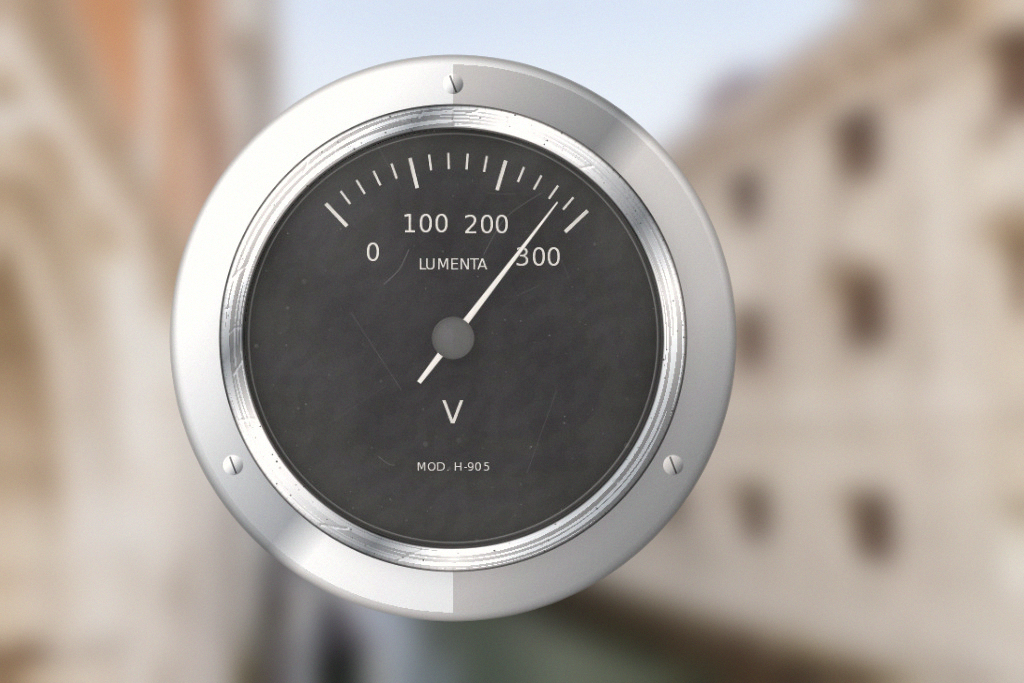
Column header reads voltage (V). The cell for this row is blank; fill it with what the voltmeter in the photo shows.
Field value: 270 V
